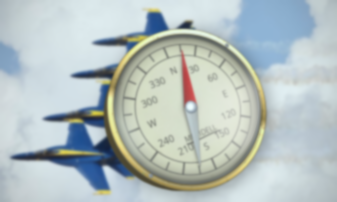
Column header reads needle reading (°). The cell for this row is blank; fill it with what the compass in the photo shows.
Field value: 15 °
